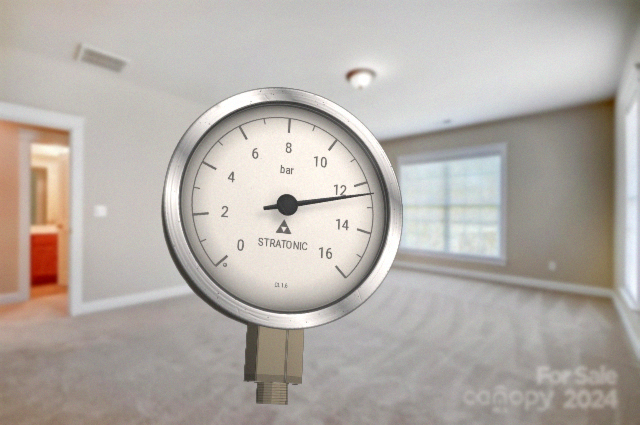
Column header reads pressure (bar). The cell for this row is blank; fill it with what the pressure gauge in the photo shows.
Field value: 12.5 bar
